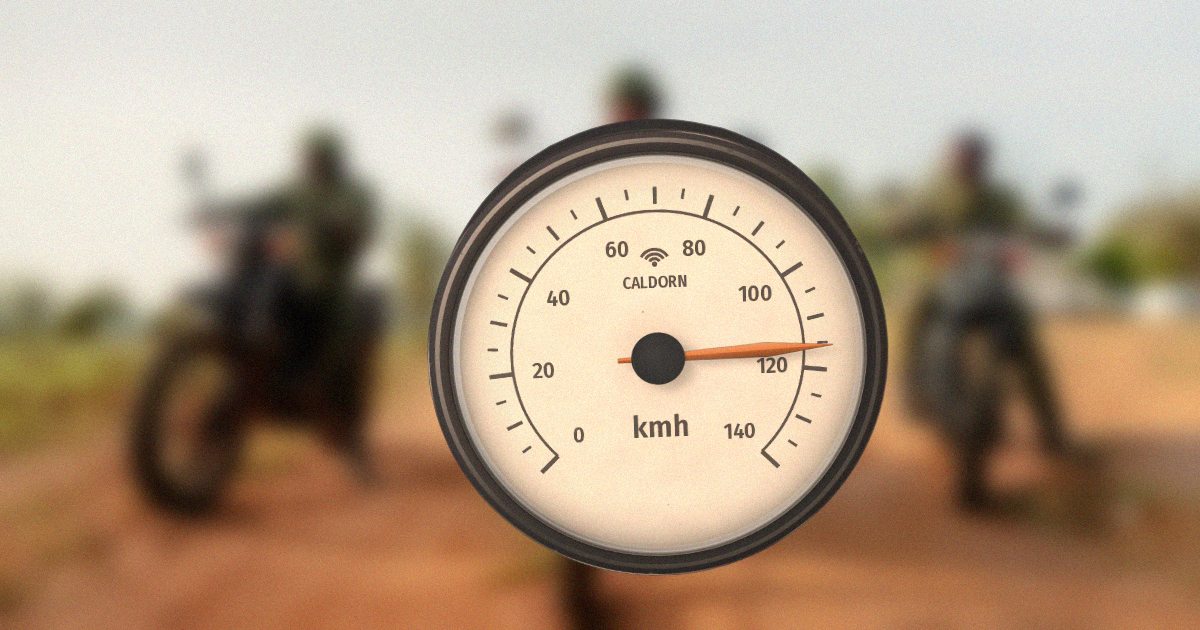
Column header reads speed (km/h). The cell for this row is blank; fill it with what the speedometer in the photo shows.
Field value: 115 km/h
